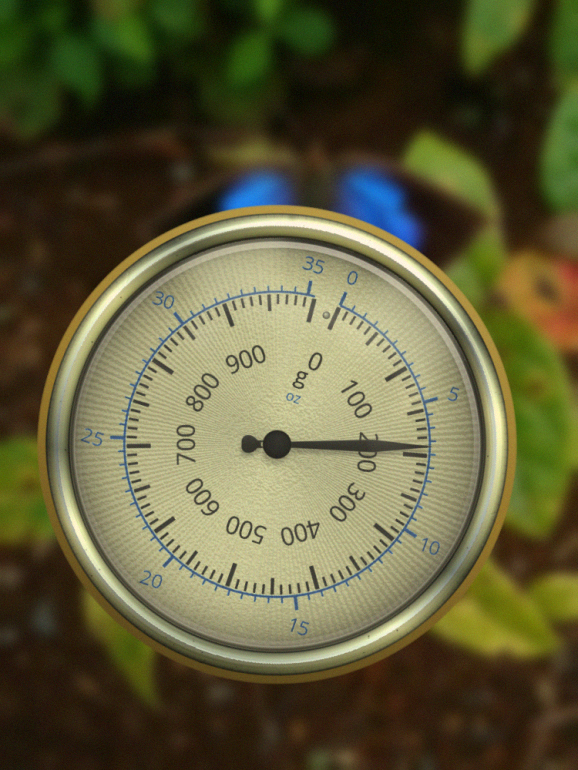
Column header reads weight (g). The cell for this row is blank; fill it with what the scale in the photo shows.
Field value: 190 g
